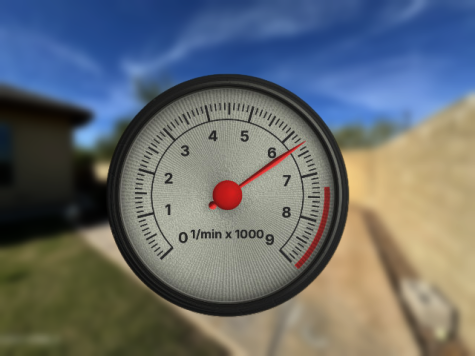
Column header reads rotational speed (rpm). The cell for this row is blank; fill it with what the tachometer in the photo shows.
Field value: 6300 rpm
